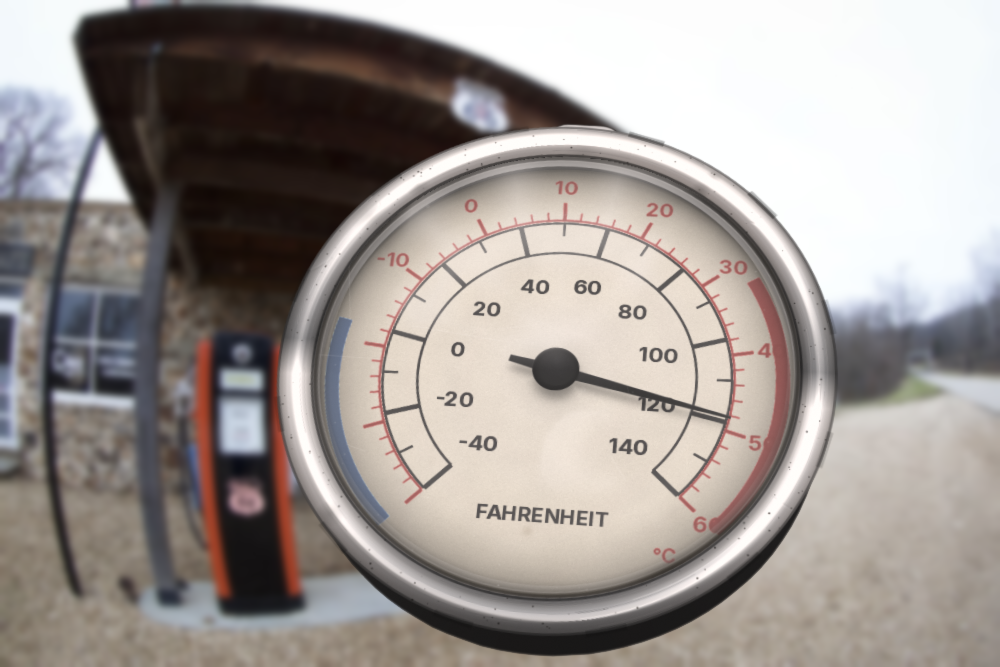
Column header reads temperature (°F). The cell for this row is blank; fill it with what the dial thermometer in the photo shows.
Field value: 120 °F
